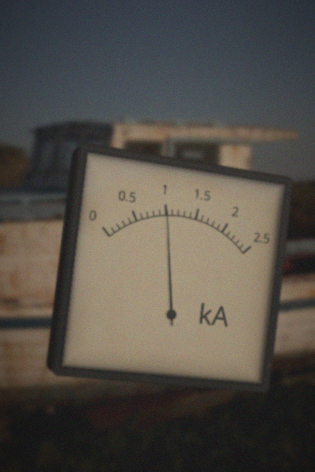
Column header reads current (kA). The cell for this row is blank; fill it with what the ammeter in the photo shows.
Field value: 1 kA
